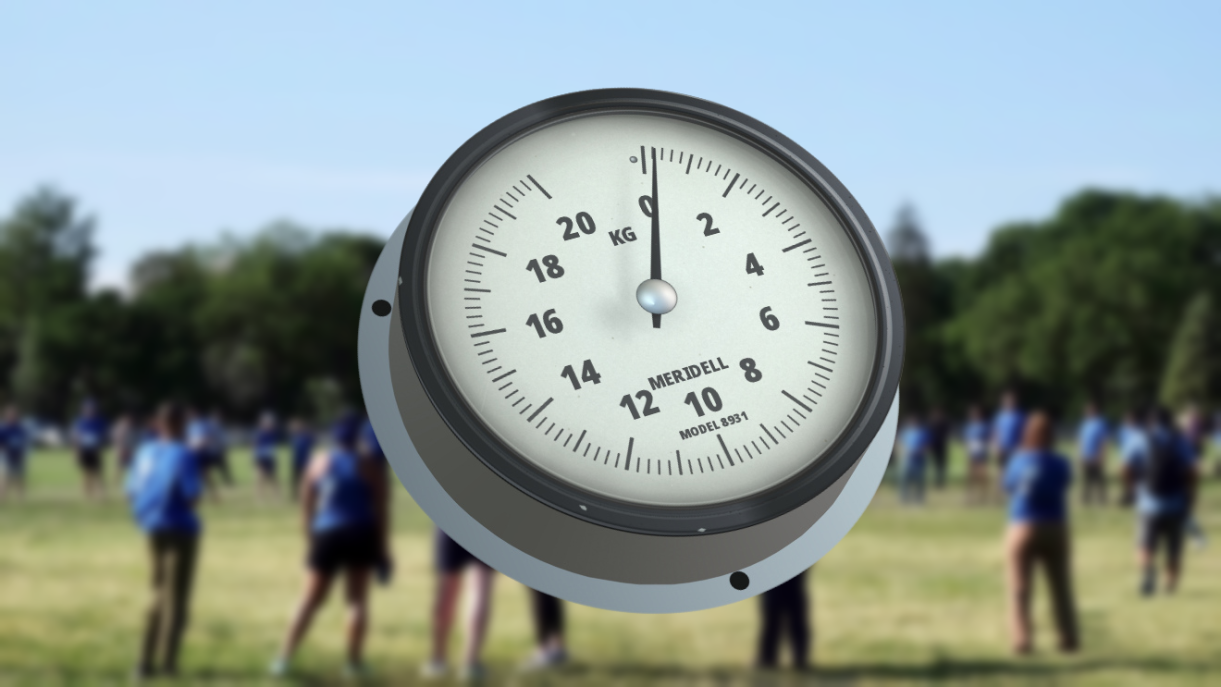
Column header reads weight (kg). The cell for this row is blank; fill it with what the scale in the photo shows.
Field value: 0.2 kg
